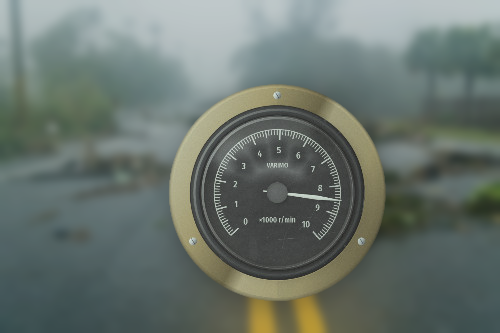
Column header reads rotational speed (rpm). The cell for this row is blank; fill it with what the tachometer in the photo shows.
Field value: 8500 rpm
